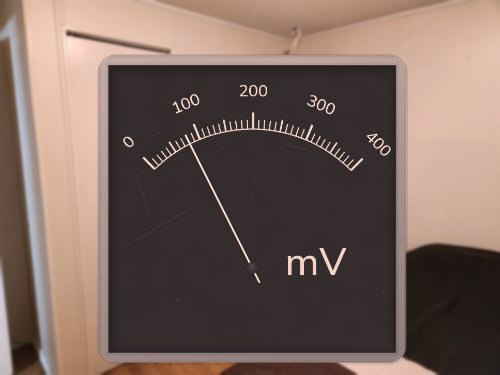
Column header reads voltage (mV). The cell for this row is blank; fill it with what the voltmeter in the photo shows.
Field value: 80 mV
